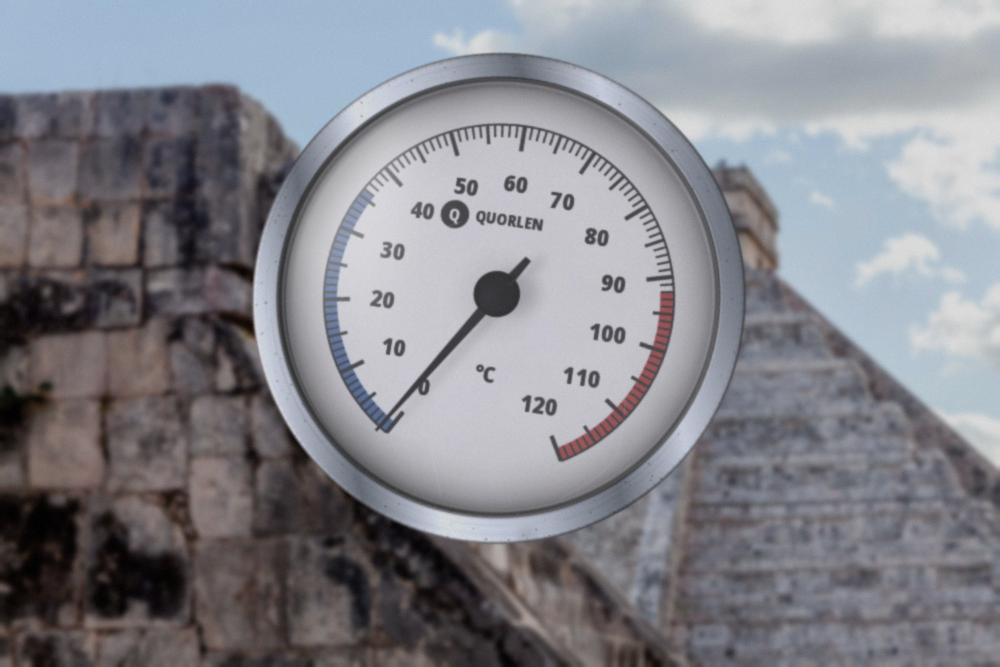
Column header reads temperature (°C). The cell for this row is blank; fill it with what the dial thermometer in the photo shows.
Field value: 1 °C
